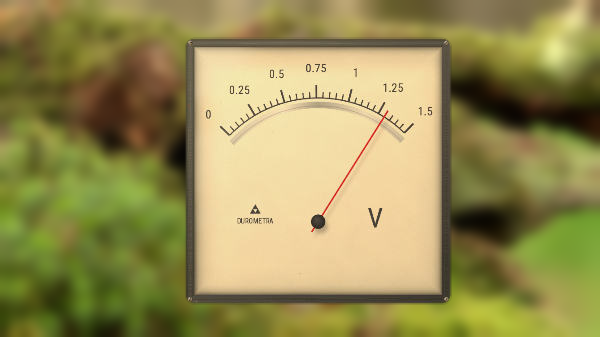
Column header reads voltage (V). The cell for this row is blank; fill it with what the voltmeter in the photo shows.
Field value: 1.3 V
